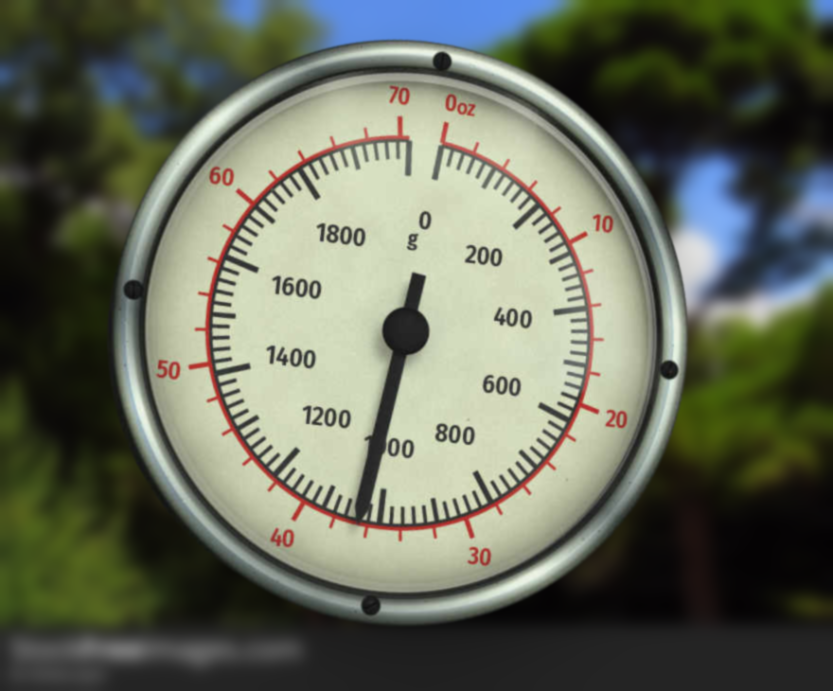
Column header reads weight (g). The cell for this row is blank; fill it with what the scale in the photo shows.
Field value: 1040 g
